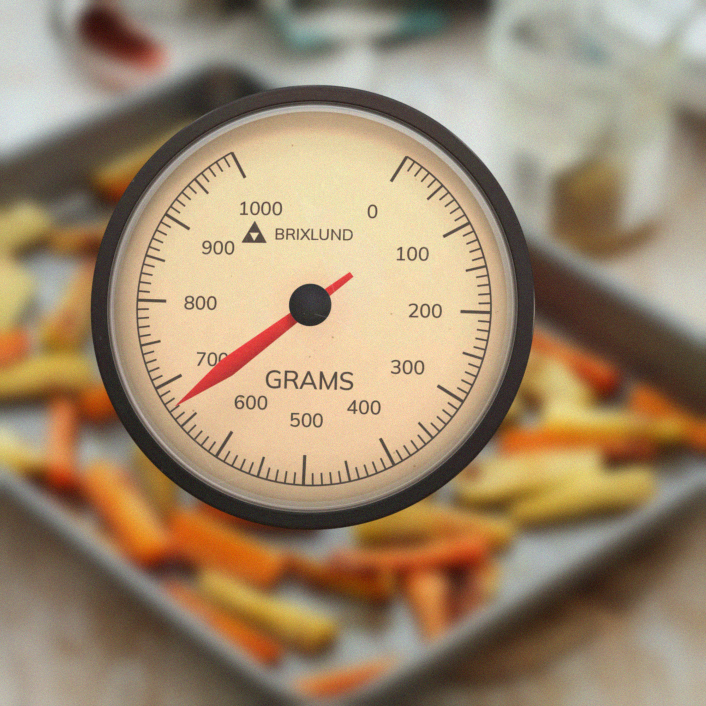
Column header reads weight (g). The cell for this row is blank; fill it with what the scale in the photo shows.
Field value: 670 g
